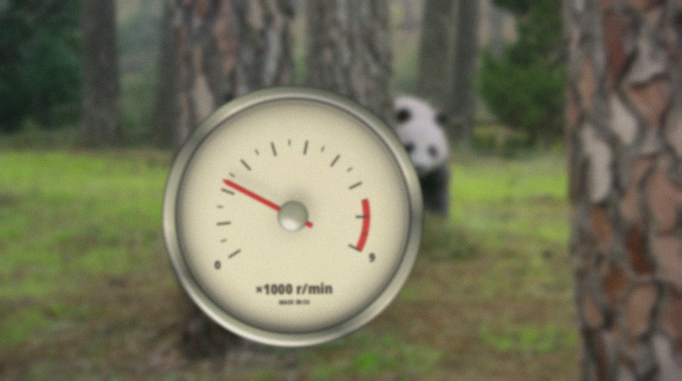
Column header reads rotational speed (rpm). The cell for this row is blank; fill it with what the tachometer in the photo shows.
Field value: 2250 rpm
